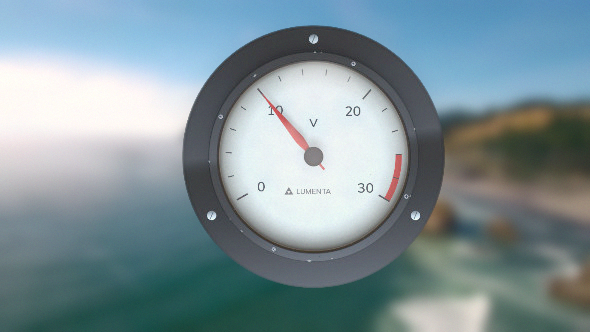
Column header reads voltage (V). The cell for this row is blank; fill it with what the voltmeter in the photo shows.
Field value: 10 V
